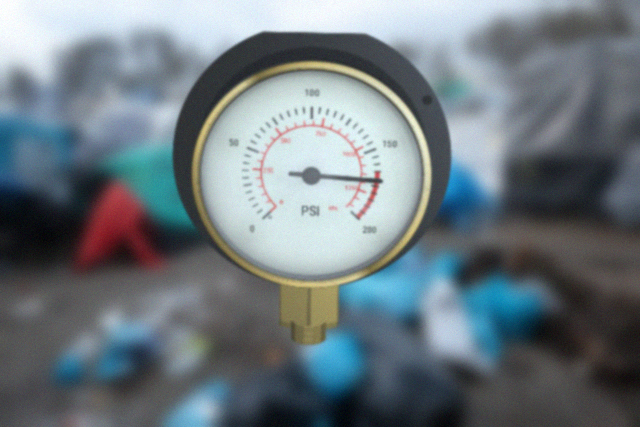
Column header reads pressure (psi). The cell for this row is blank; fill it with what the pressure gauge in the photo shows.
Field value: 170 psi
